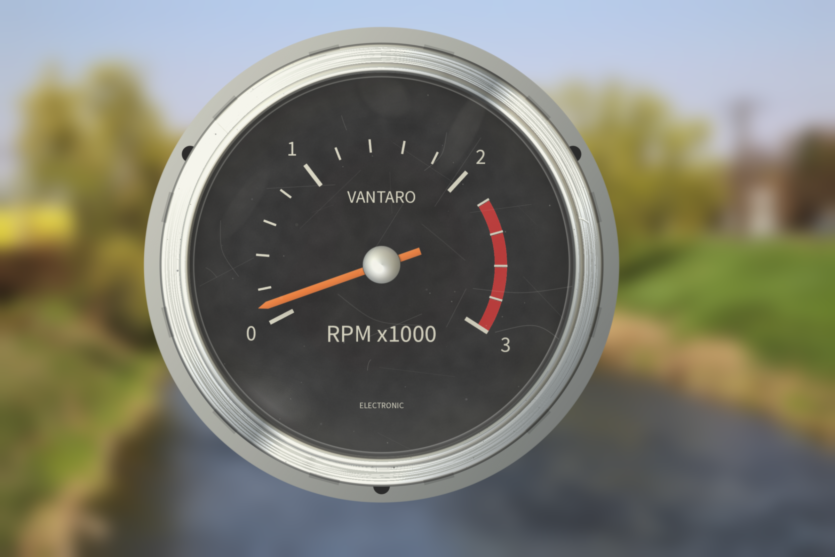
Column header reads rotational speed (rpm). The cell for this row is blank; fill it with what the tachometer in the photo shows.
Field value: 100 rpm
